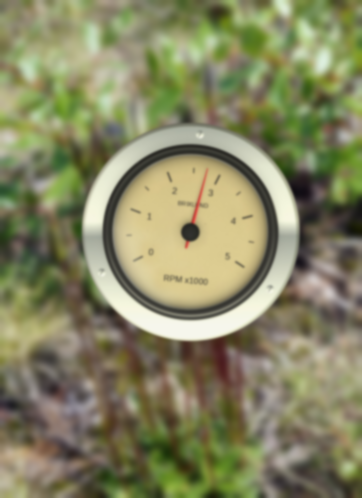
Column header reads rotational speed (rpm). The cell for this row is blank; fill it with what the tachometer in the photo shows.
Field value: 2750 rpm
